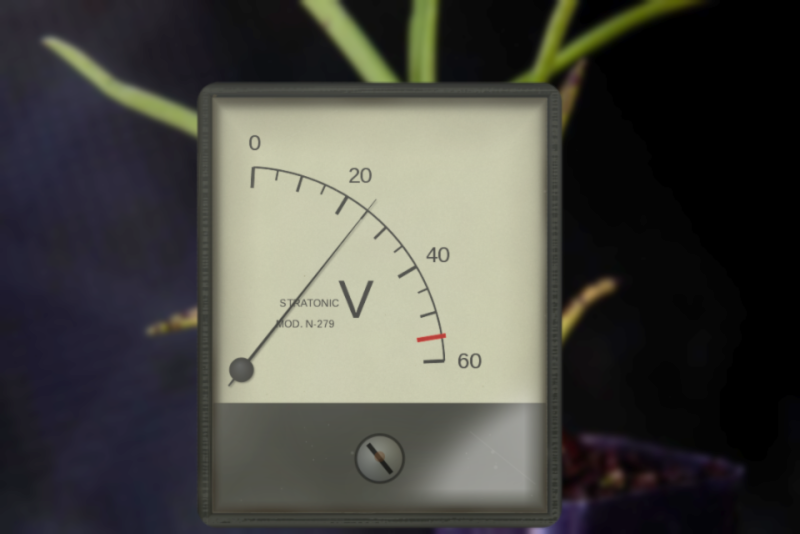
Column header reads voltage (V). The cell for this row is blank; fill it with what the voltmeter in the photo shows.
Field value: 25 V
